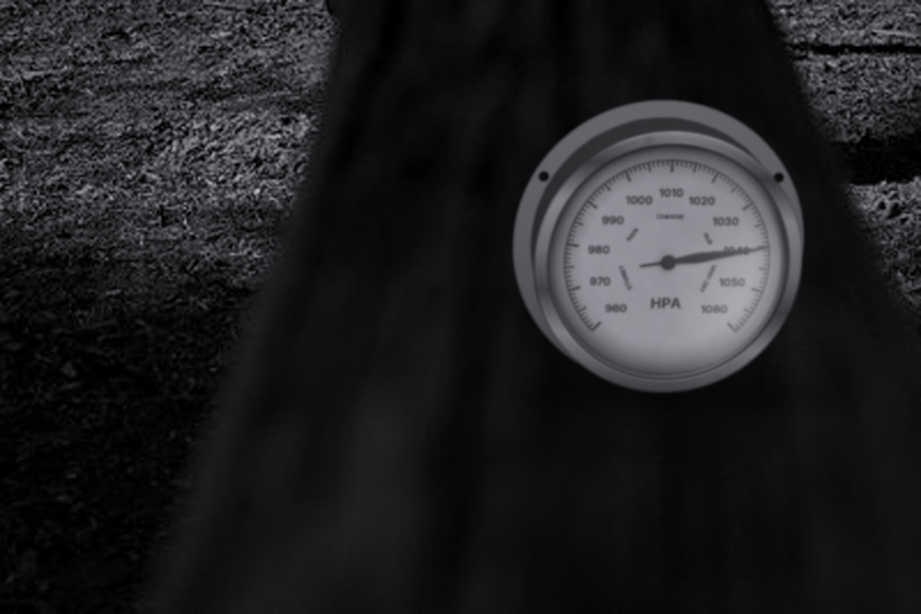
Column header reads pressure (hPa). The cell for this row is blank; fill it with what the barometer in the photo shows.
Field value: 1040 hPa
